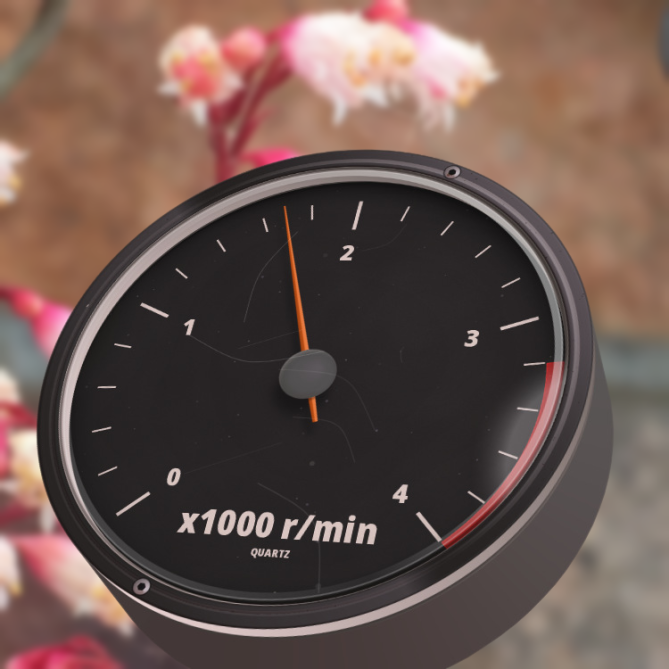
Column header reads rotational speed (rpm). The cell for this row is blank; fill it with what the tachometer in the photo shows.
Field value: 1700 rpm
